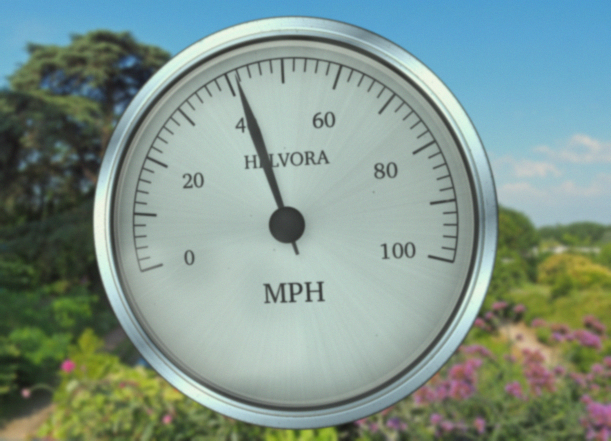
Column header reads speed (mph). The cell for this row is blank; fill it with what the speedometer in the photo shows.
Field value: 42 mph
